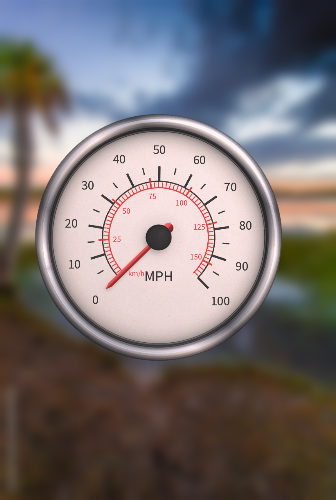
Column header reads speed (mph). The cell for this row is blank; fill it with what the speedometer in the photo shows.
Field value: 0 mph
